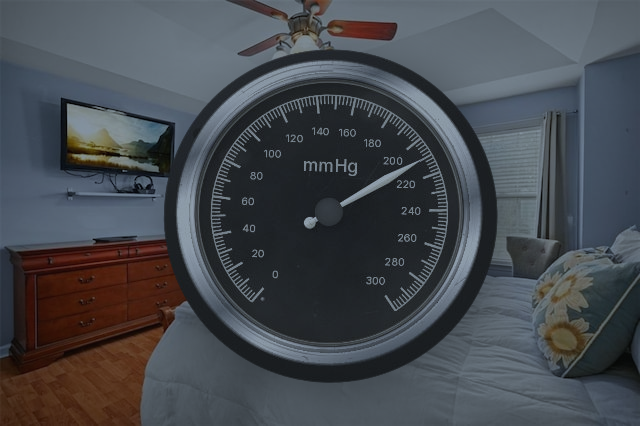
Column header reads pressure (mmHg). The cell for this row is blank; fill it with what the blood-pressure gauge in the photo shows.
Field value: 210 mmHg
